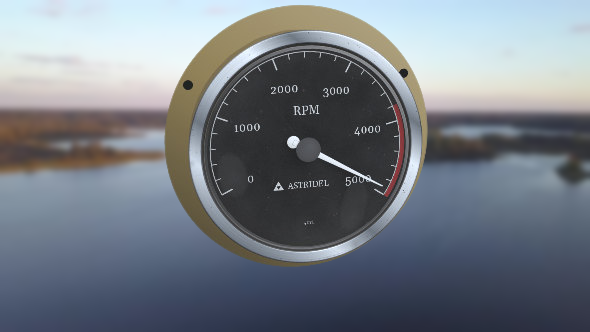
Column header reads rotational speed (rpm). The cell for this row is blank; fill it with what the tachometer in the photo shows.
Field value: 4900 rpm
